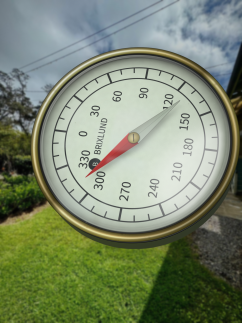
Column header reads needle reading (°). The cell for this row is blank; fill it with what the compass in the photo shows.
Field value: 310 °
